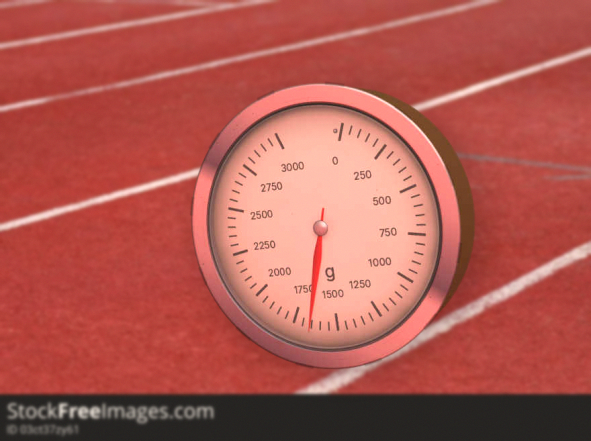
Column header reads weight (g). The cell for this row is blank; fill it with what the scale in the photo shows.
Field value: 1650 g
